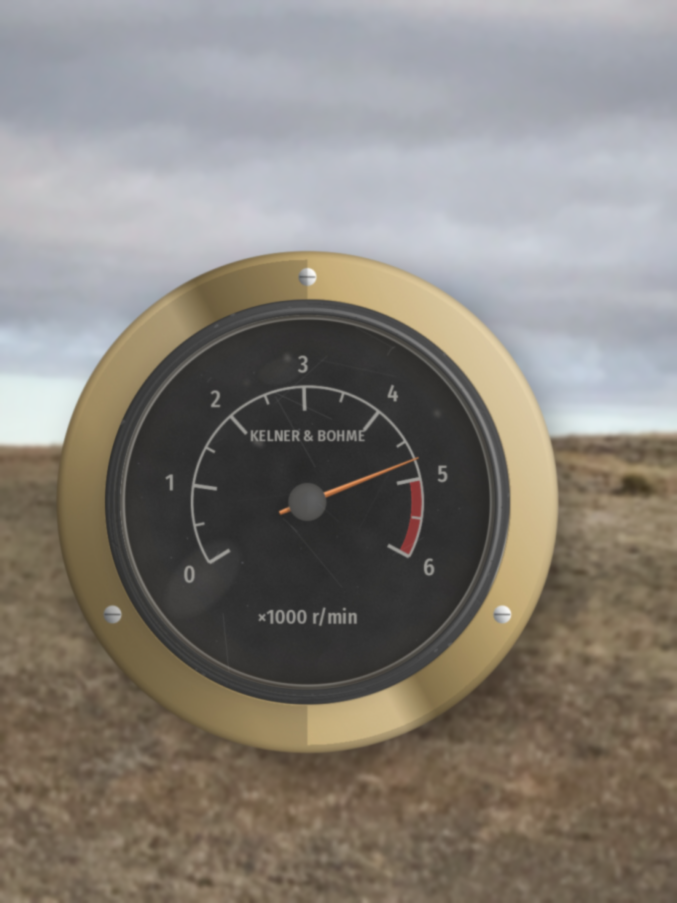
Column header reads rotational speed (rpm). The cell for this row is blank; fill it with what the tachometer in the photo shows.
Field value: 4750 rpm
